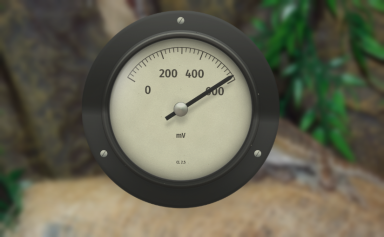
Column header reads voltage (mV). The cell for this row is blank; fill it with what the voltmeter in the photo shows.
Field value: 580 mV
